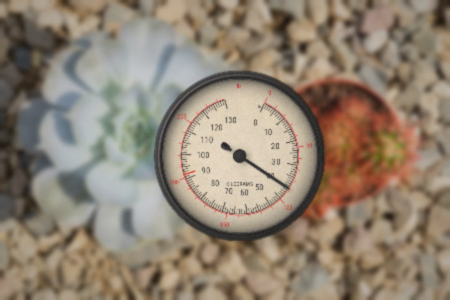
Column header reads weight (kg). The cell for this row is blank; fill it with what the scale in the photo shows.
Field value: 40 kg
